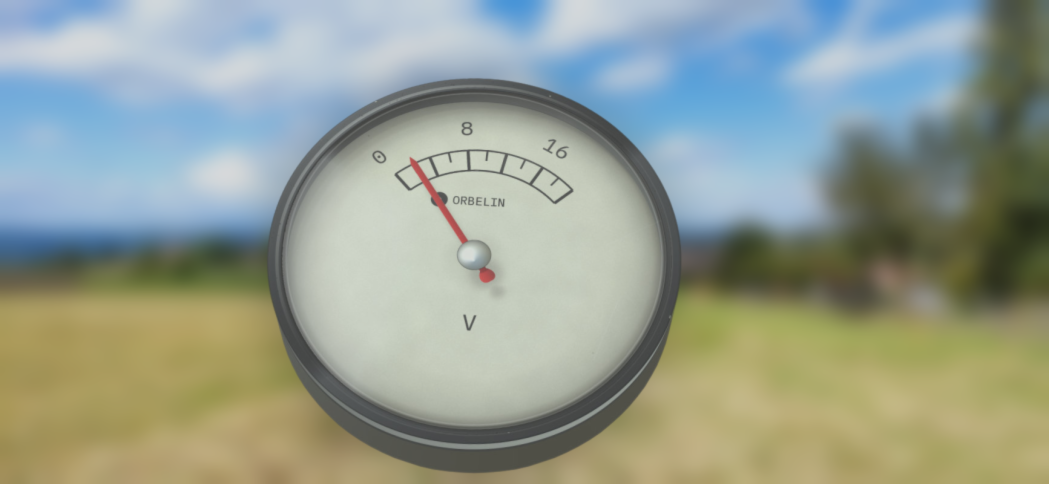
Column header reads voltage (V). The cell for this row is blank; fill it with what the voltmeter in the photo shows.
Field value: 2 V
